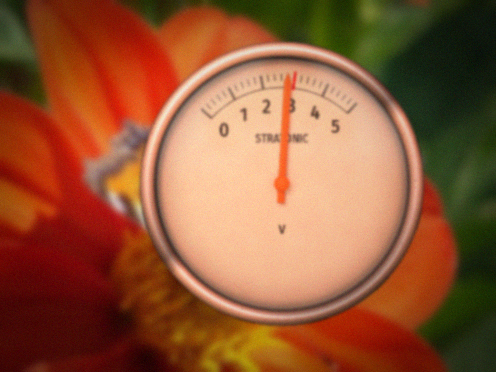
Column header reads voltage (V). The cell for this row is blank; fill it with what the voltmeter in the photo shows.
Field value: 2.8 V
